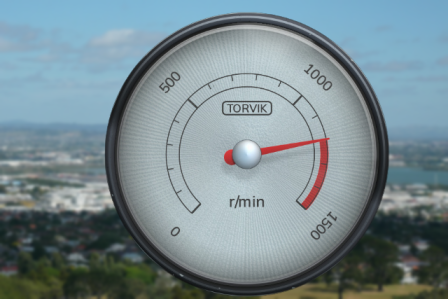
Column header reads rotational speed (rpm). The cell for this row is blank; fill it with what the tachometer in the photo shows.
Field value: 1200 rpm
